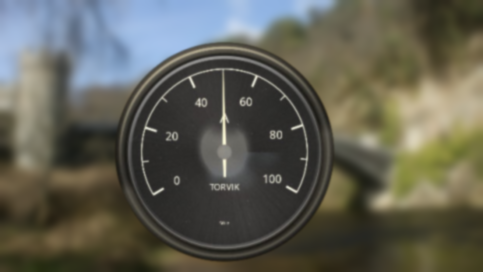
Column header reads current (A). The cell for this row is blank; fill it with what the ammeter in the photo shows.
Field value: 50 A
